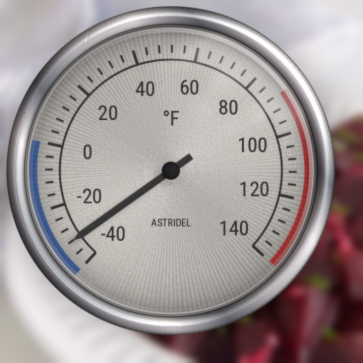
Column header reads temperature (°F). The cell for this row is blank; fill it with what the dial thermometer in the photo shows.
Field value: -32 °F
